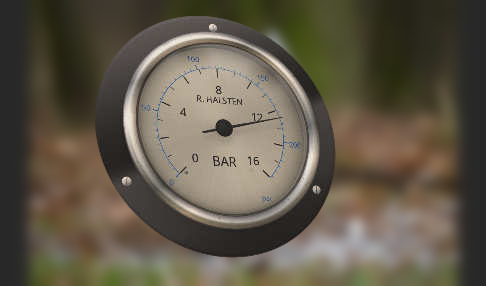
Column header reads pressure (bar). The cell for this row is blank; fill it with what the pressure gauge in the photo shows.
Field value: 12.5 bar
